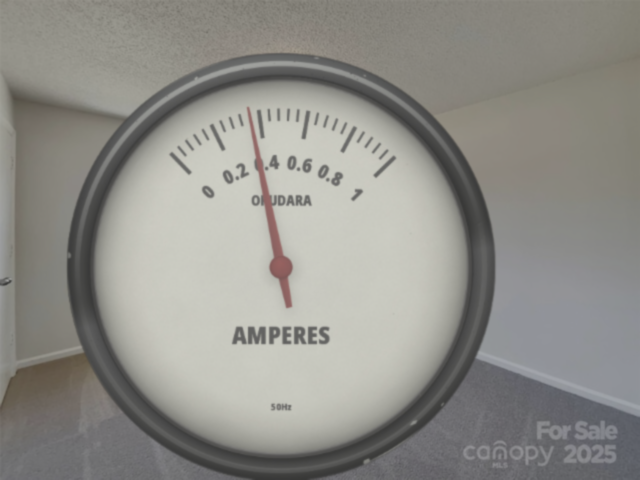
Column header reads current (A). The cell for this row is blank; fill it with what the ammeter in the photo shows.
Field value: 0.36 A
